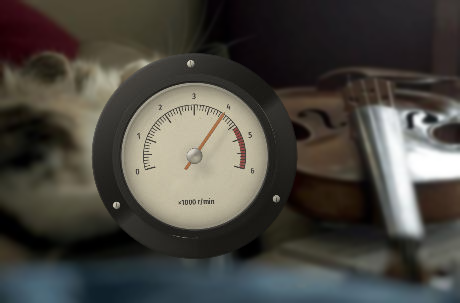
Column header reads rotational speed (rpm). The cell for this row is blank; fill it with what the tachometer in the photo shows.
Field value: 4000 rpm
